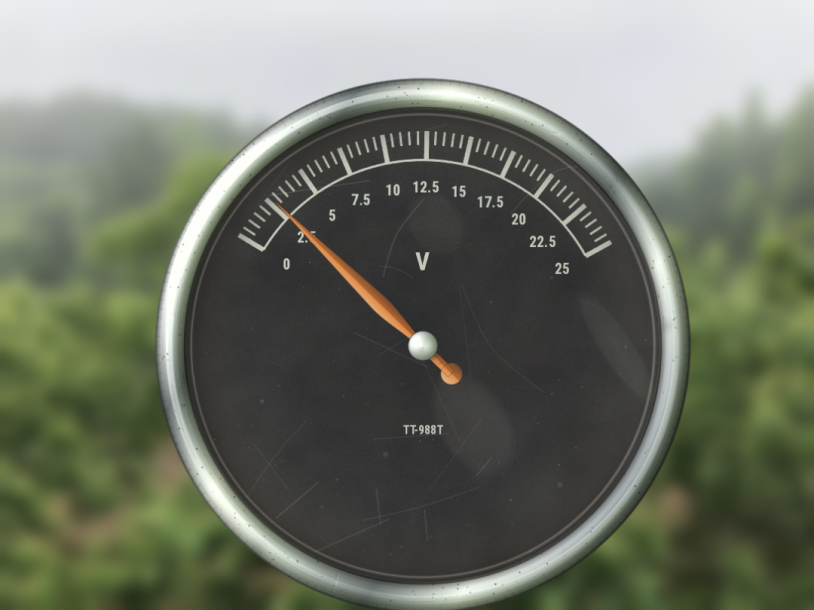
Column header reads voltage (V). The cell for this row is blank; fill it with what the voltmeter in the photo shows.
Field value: 2.75 V
